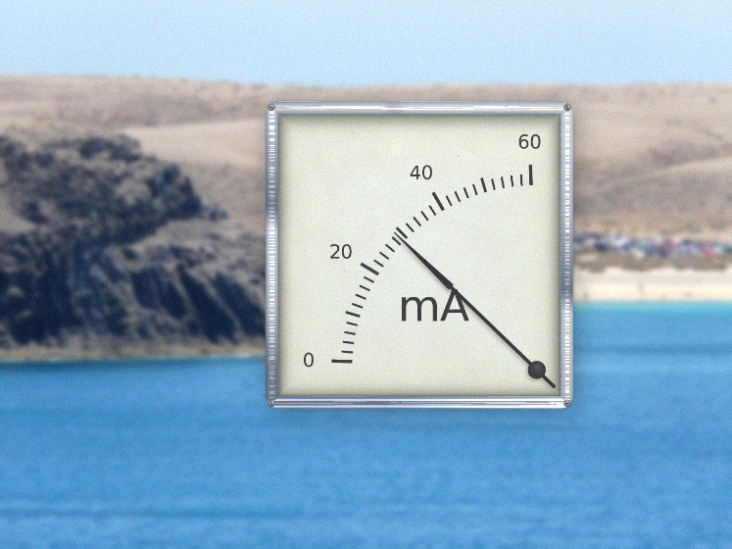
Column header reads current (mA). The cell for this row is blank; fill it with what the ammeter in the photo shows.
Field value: 29 mA
